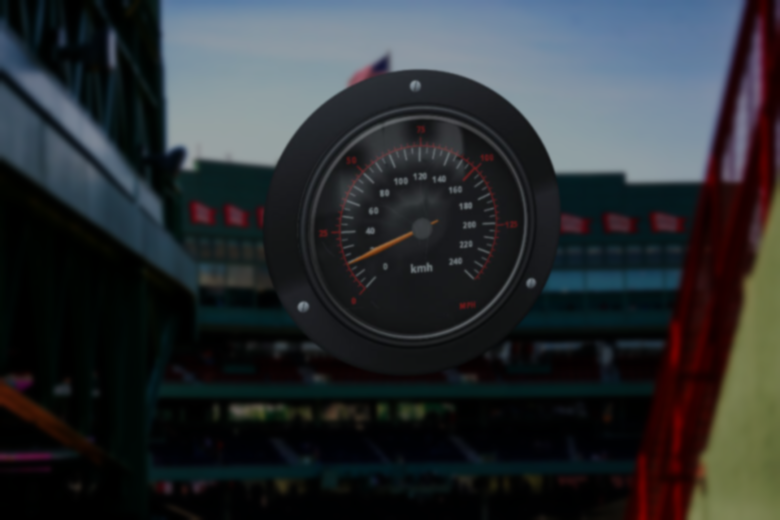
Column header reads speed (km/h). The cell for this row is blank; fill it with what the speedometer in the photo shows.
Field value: 20 km/h
